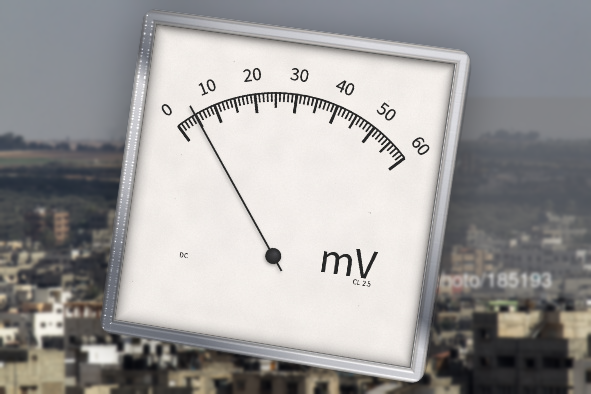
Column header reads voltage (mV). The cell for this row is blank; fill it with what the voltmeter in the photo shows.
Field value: 5 mV
